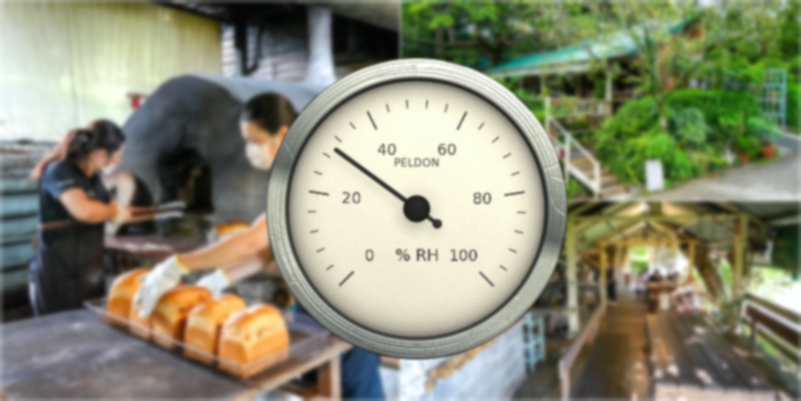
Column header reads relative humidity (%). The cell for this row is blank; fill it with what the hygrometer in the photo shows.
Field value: 30 %
